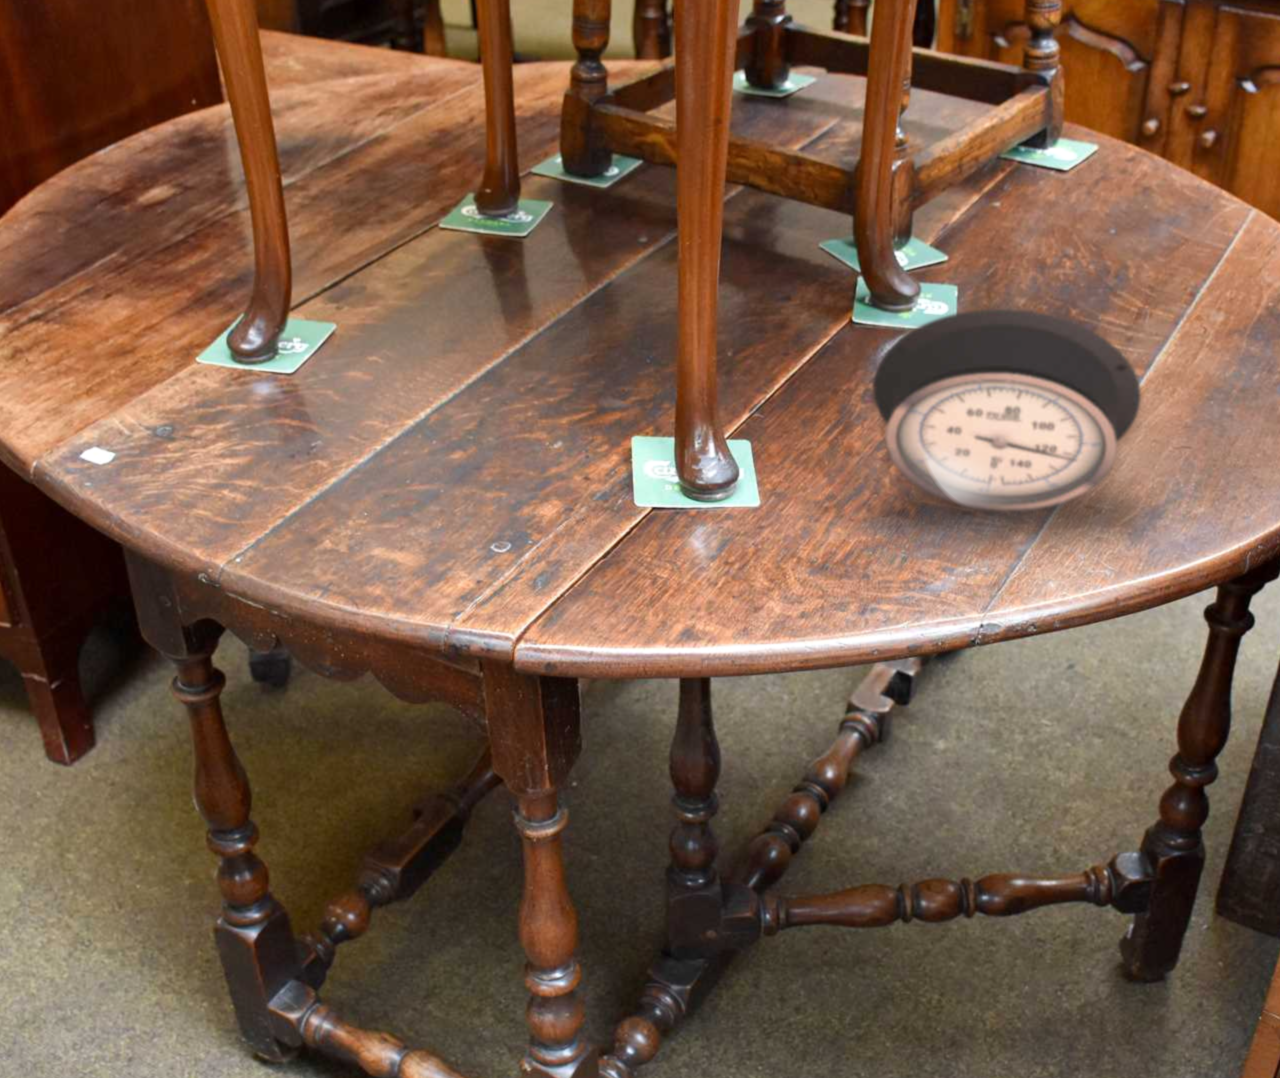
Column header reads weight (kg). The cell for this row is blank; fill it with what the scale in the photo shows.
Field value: 120 kg
